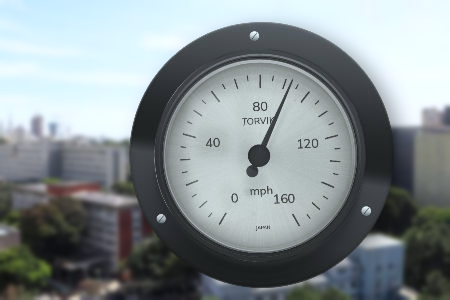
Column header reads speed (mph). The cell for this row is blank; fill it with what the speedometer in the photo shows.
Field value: 92.5 mph
